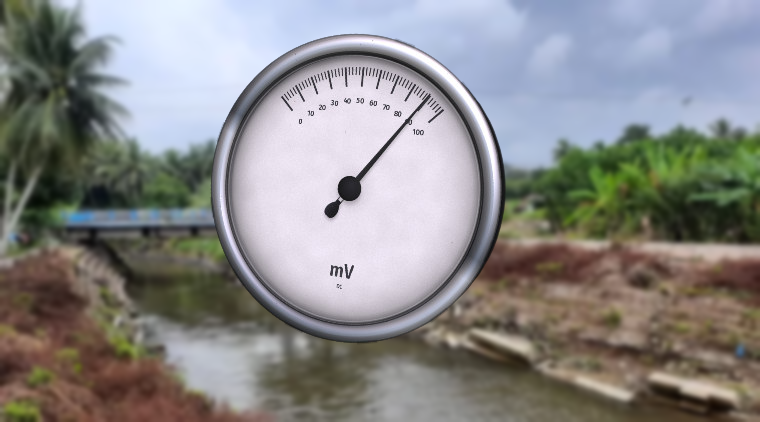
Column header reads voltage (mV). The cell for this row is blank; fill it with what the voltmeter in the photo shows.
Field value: 90 mV
